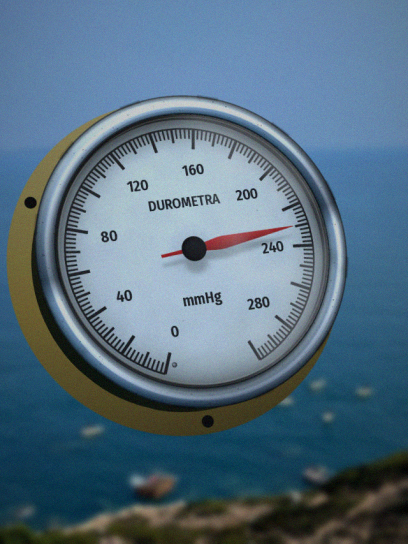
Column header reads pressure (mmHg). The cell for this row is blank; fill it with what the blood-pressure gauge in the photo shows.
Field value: 230 mmHg
